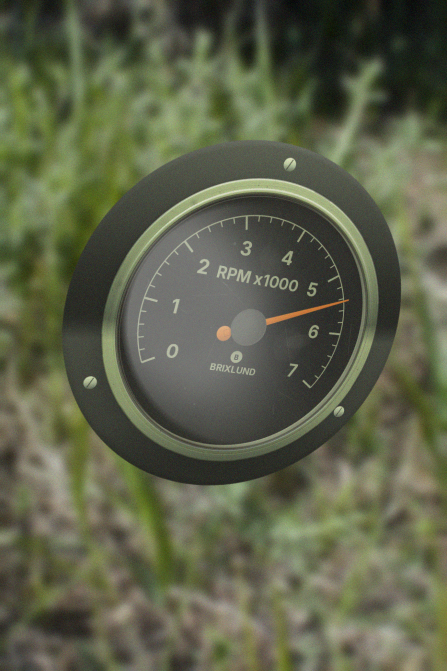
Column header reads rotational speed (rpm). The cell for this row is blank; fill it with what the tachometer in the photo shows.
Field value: 5400 rpm
